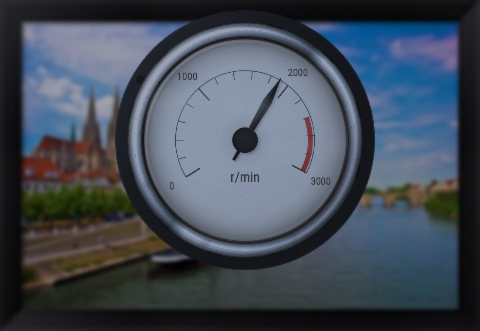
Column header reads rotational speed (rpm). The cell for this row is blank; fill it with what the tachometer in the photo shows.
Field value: 1900 rpm
